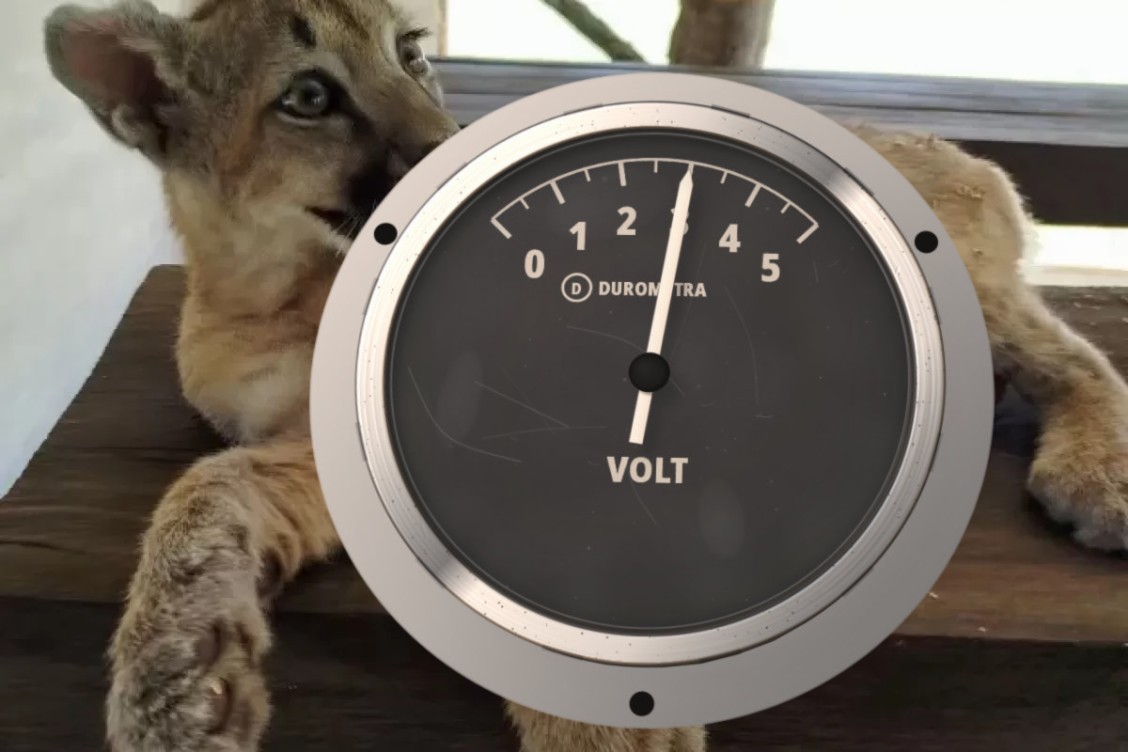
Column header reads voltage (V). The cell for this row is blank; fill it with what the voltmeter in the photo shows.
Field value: 3 V
